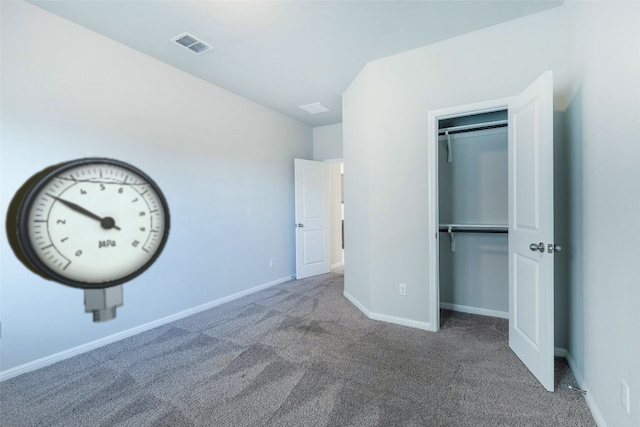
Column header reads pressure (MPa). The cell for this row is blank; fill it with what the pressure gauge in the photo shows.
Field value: 3 MPa
